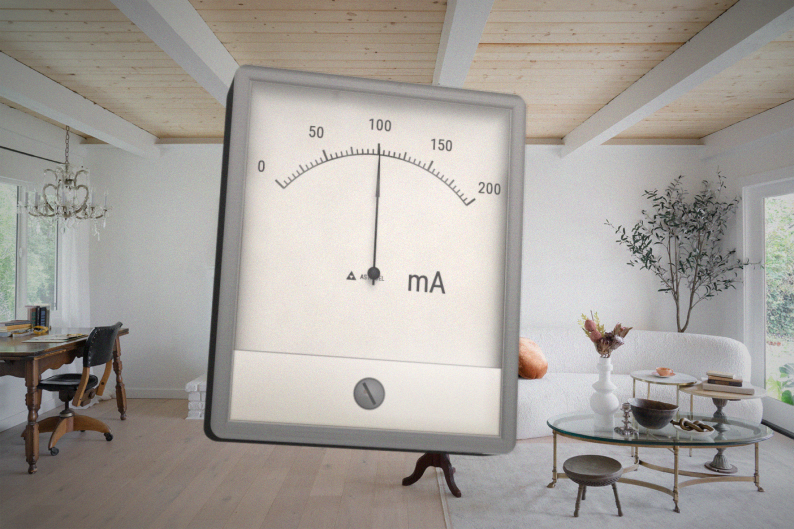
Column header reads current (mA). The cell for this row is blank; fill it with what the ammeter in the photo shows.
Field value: 100 mA
